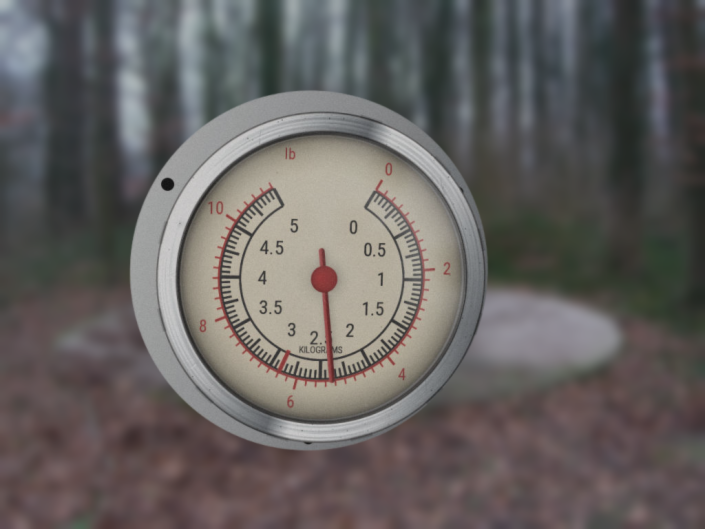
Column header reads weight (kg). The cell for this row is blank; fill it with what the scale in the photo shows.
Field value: 2.4 kg
